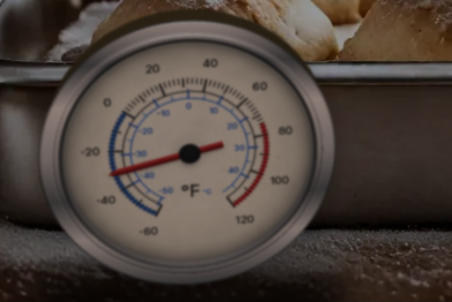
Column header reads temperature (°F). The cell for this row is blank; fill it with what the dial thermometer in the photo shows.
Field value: -30 °F
